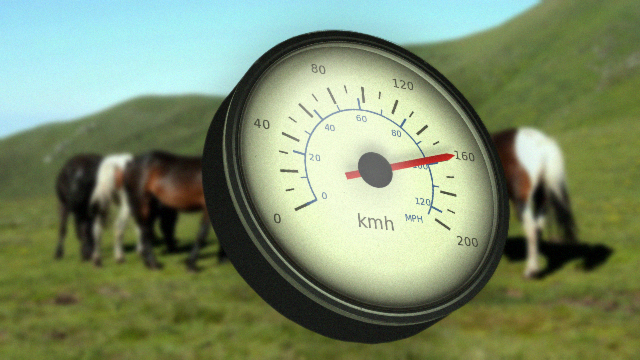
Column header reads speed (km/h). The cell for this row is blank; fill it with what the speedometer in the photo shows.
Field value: 160 km/h
